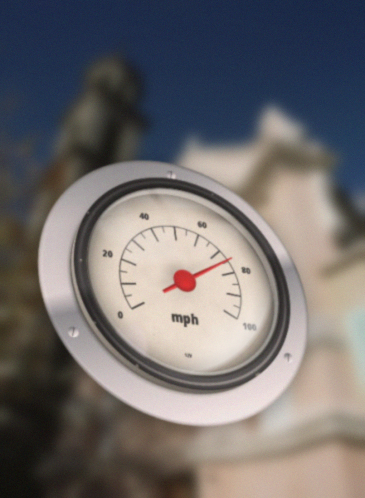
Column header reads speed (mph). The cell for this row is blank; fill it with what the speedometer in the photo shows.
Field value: 75 mph
